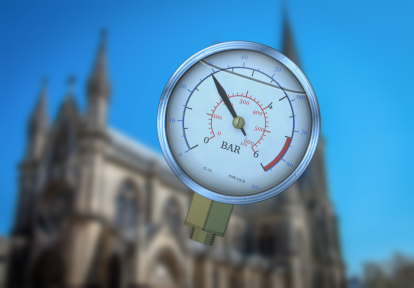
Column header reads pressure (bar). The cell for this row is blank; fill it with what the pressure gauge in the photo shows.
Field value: 2 bar
